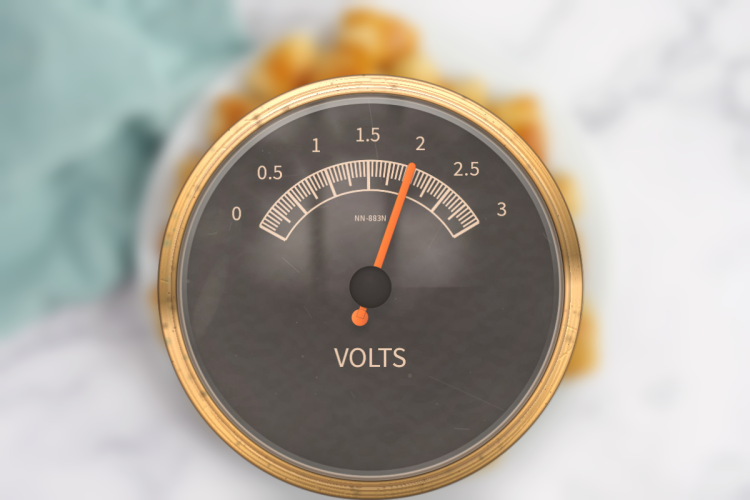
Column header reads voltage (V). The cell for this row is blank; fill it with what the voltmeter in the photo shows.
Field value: 2 V
